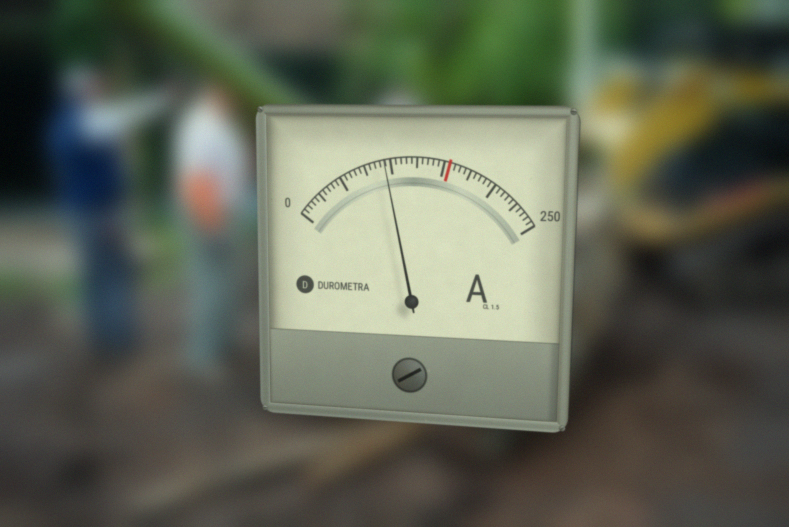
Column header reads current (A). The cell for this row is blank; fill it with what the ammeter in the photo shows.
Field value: 95 A
